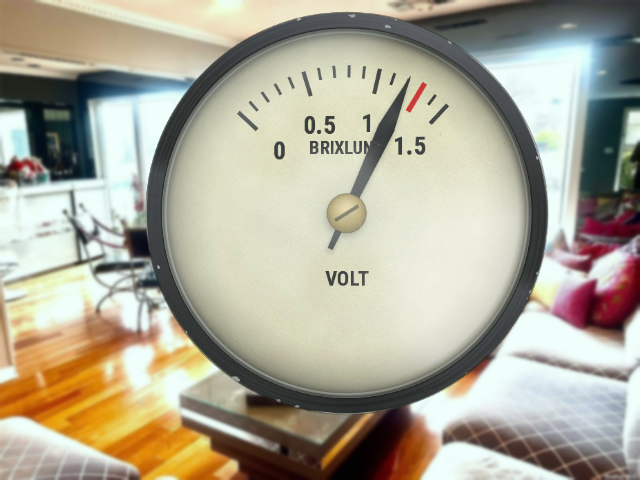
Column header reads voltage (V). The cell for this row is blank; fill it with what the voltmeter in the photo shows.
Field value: 1.2 V
